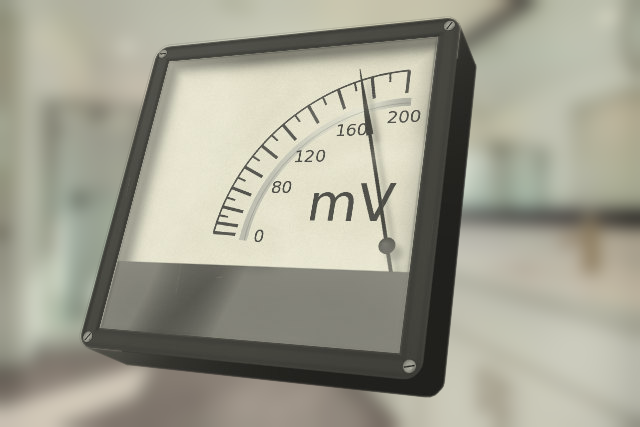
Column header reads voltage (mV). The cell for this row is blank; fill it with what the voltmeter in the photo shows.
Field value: 175 mV
